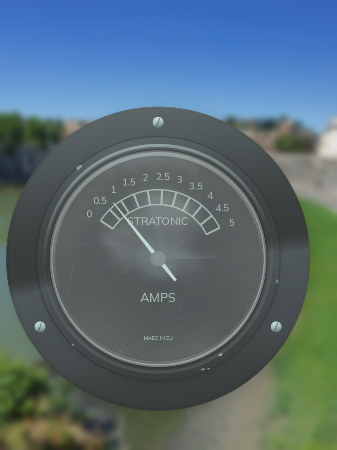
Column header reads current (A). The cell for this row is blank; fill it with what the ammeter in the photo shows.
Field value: 0.75 A
